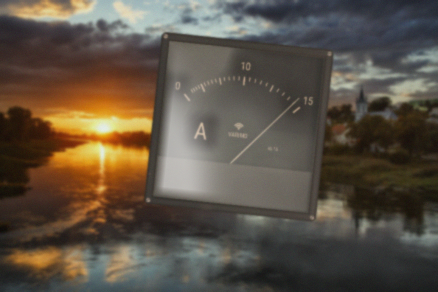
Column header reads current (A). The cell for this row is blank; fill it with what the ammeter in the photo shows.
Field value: 14.5 A
